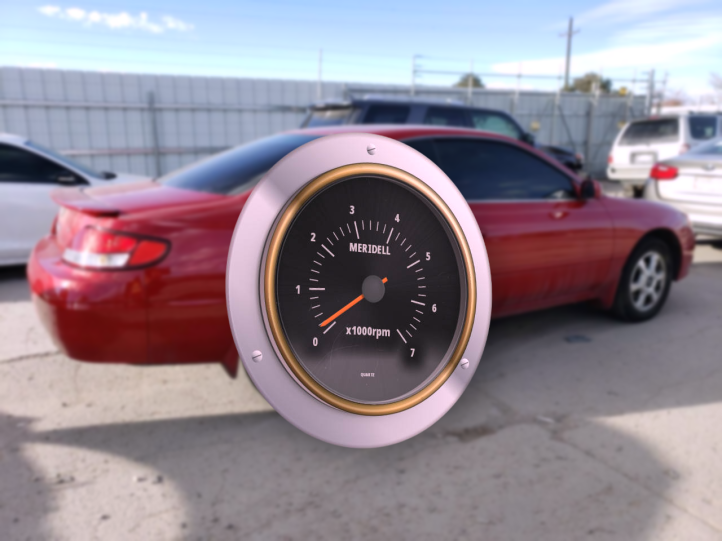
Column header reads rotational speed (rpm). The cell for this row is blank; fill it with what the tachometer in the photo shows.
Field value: 200 rpm
